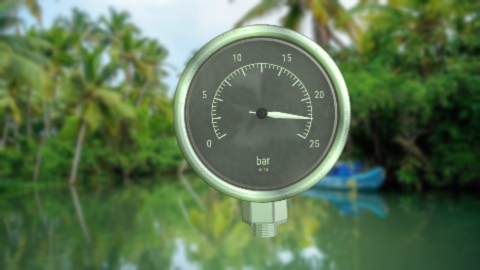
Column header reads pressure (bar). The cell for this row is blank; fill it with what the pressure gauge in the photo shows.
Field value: 22.5 bar
